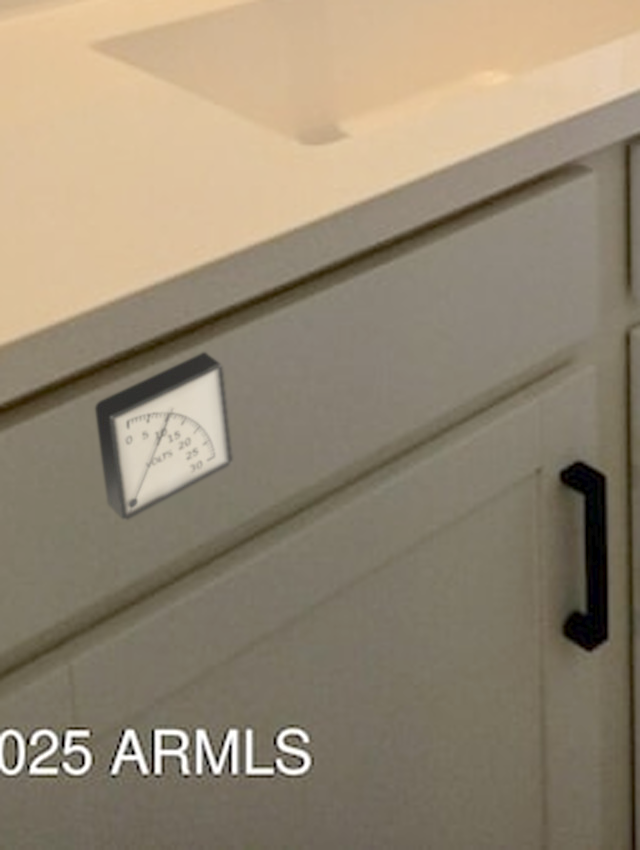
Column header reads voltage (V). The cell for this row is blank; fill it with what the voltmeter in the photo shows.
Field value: 10 V
